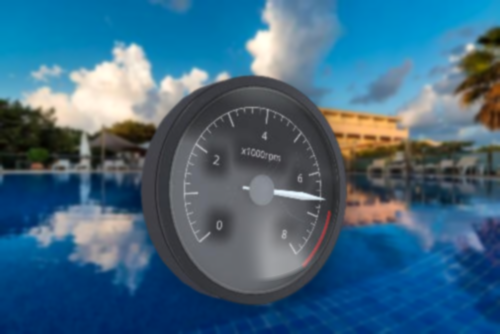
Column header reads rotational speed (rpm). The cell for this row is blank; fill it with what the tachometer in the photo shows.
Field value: 6600 rpm
